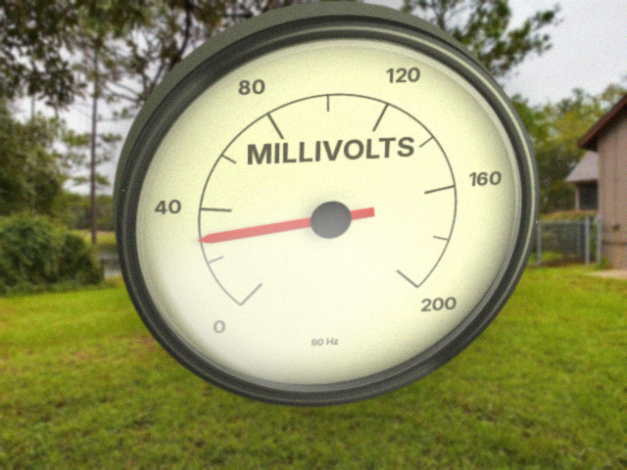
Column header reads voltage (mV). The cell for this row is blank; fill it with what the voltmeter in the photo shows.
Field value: 30 mV
